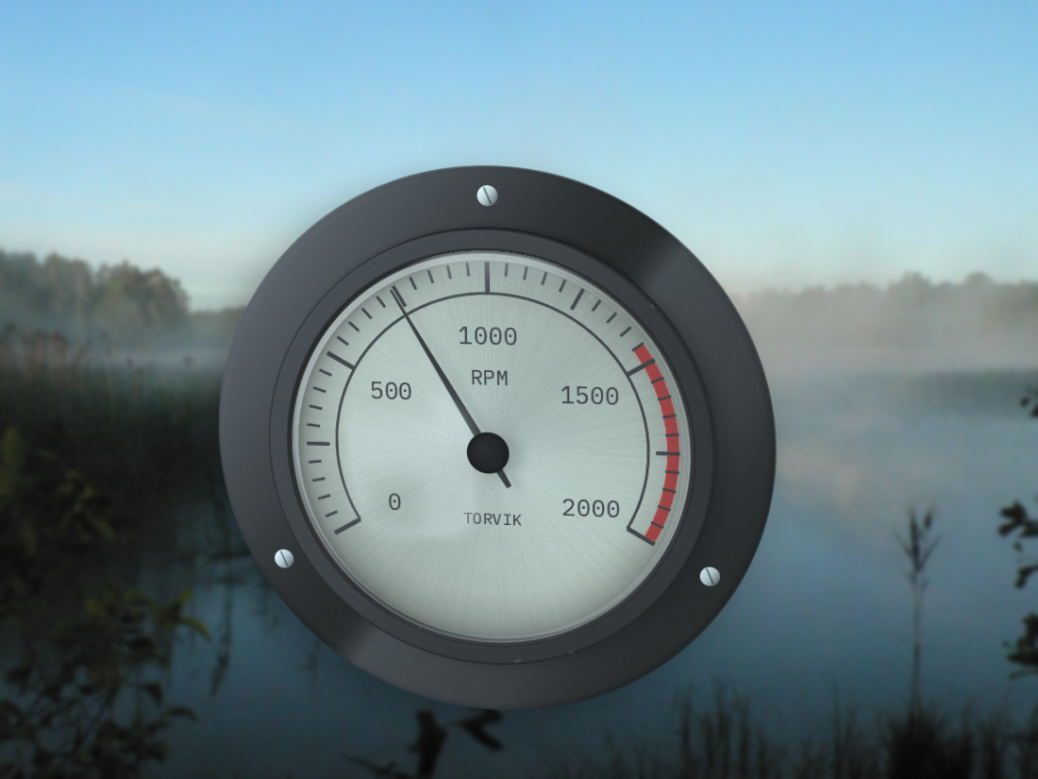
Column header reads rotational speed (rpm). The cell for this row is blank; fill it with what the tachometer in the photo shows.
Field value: 750 rpm
